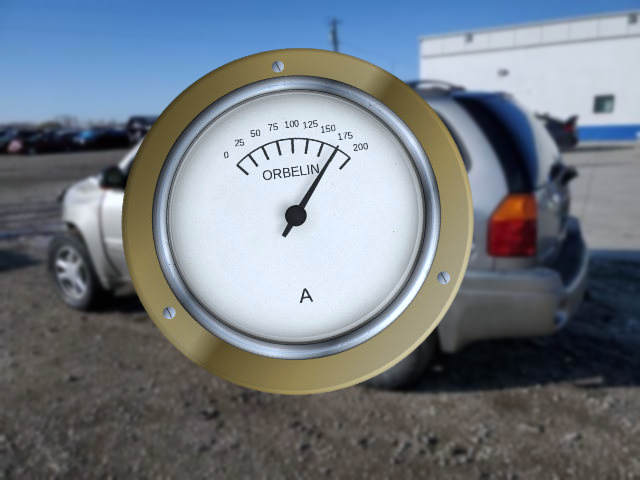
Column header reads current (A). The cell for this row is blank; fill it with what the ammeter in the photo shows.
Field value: 175 A
